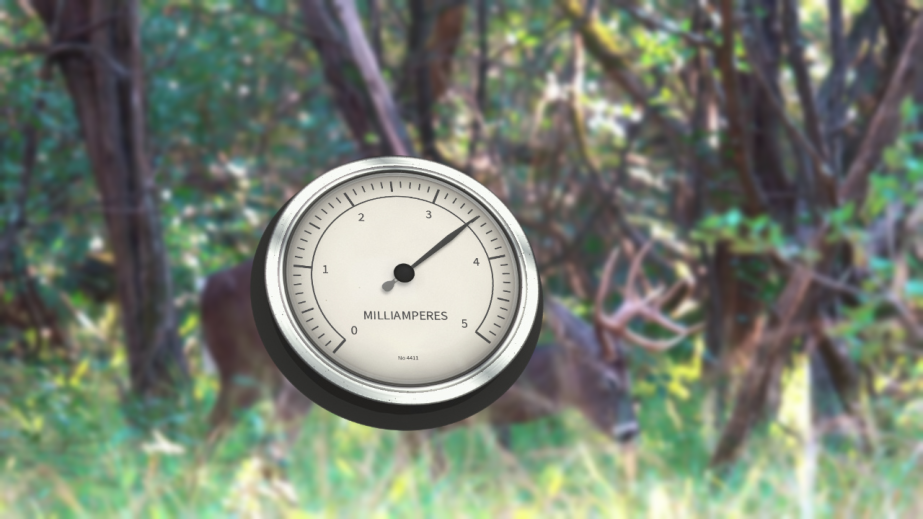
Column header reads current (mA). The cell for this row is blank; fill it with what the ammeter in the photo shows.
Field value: 3.5 mA
